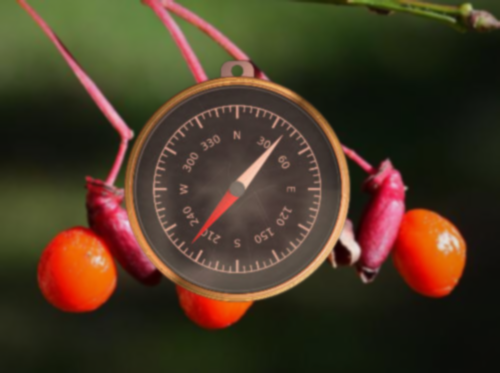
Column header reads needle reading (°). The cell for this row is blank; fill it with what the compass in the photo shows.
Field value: 220 °
